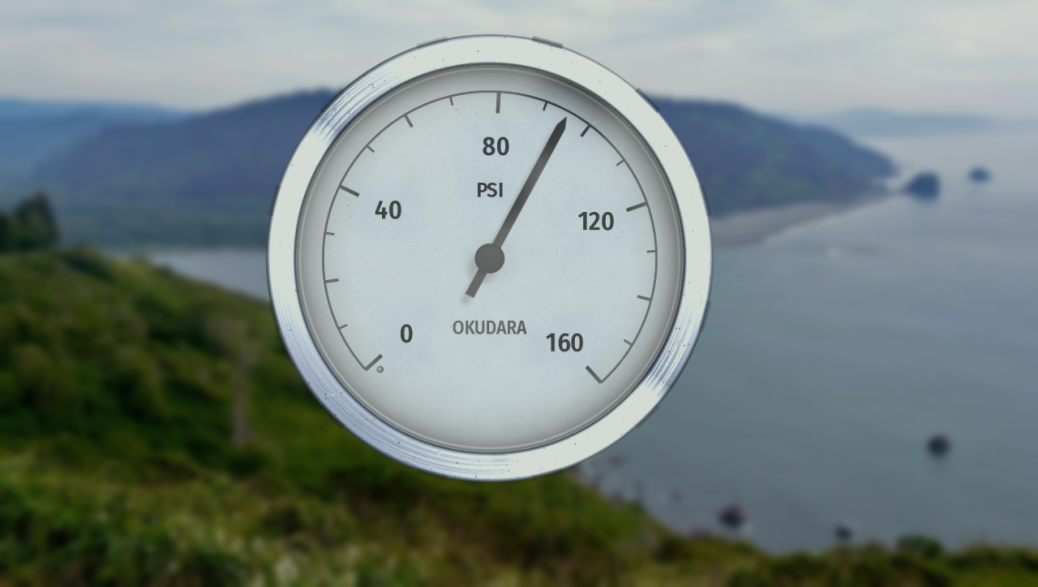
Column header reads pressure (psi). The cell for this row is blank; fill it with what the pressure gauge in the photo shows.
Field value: 95 psi
